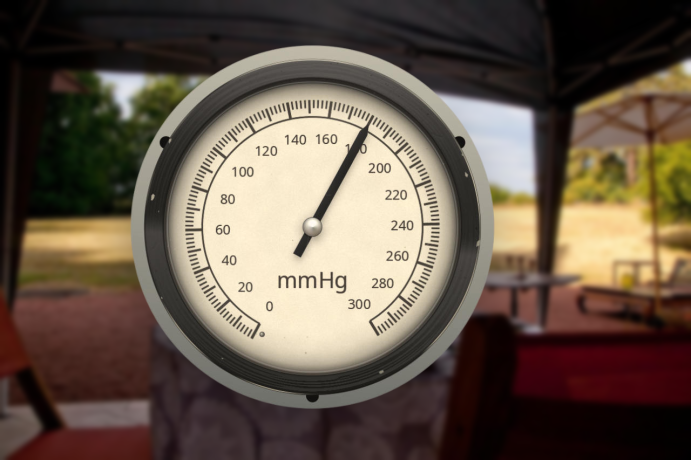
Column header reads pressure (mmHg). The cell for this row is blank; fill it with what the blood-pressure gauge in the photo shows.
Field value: 180 mmHg
